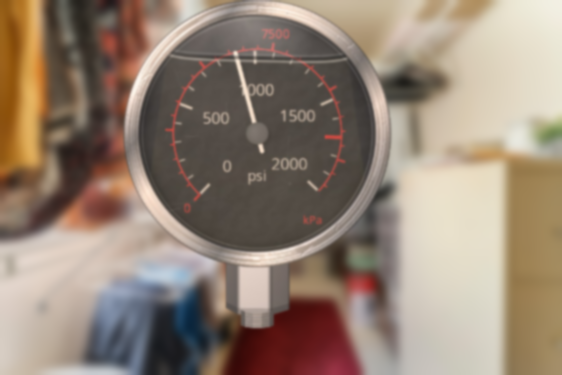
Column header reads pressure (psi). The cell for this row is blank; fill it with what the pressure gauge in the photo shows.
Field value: 900 psi
